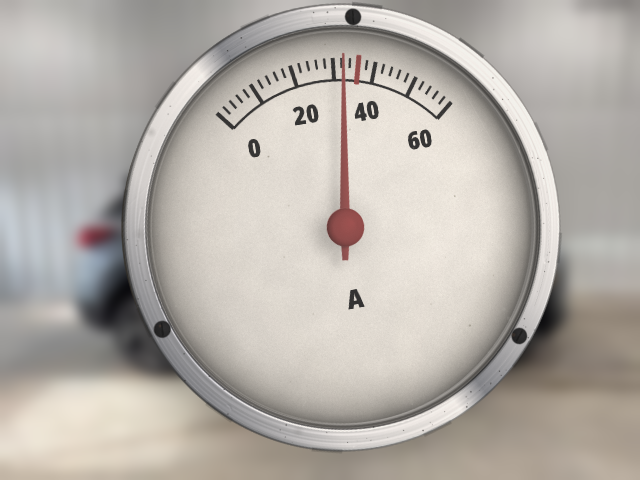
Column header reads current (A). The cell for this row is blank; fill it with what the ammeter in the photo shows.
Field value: 32 A
